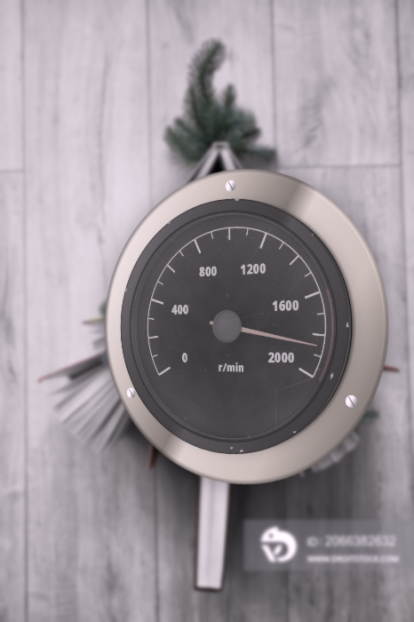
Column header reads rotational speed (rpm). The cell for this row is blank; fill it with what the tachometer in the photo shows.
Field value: 1850 rpm
